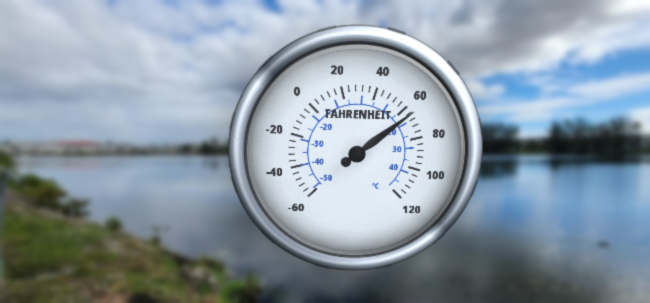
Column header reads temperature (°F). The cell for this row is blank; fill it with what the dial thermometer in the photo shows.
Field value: 64 °F
